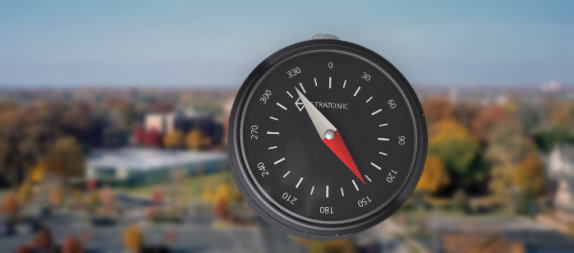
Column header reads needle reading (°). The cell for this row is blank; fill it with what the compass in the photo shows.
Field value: 142.5 °
